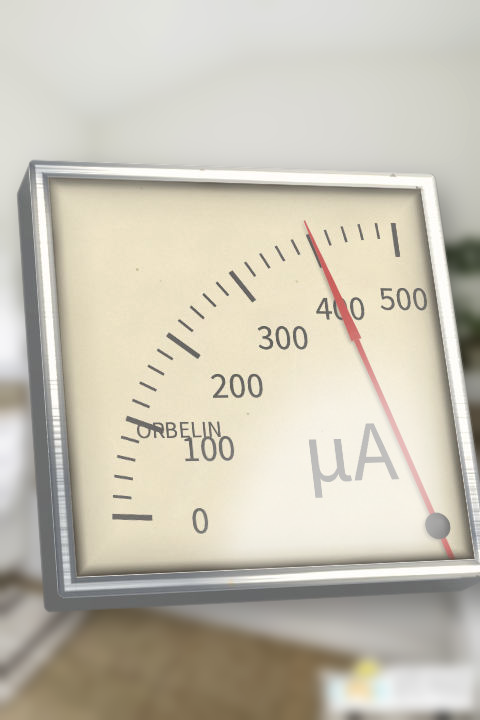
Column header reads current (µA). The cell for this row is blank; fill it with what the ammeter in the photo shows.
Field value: 400 µA
